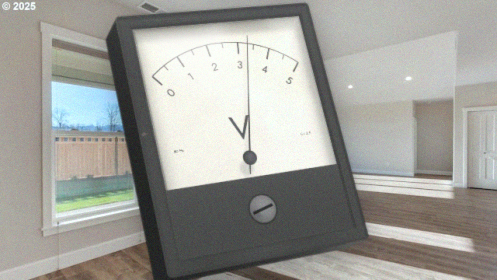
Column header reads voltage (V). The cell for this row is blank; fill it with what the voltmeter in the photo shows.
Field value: 3.25 V
